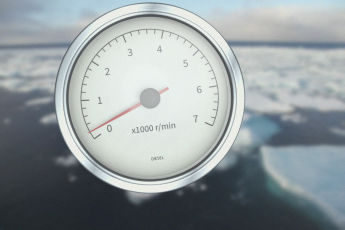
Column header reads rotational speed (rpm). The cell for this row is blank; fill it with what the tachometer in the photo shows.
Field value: 200 rpm
